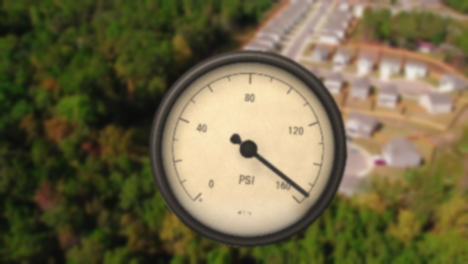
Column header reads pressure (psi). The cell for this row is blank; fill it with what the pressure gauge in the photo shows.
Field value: 155 psi
